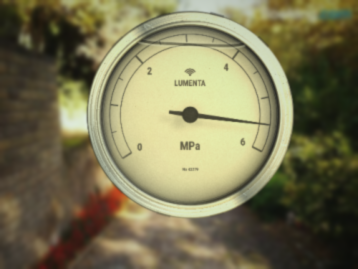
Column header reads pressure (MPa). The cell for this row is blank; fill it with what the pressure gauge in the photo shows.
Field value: 5.5 MPa
